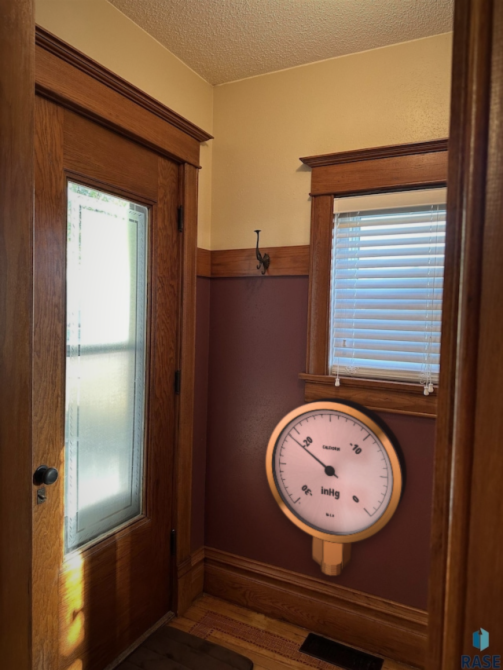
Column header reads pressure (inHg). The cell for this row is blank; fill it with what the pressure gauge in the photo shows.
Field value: -21 inHg
